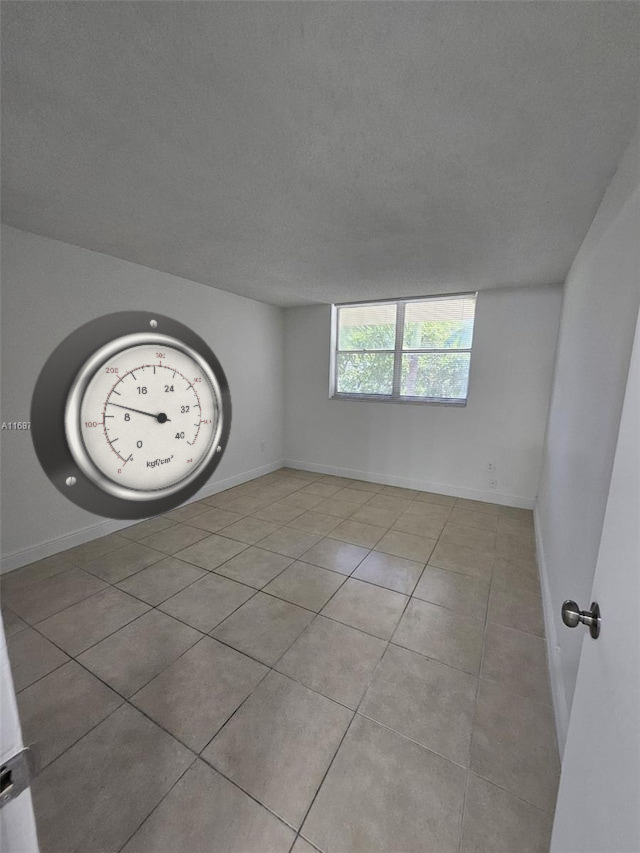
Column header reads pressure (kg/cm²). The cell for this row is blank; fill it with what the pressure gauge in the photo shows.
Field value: 10 kg/cm²
